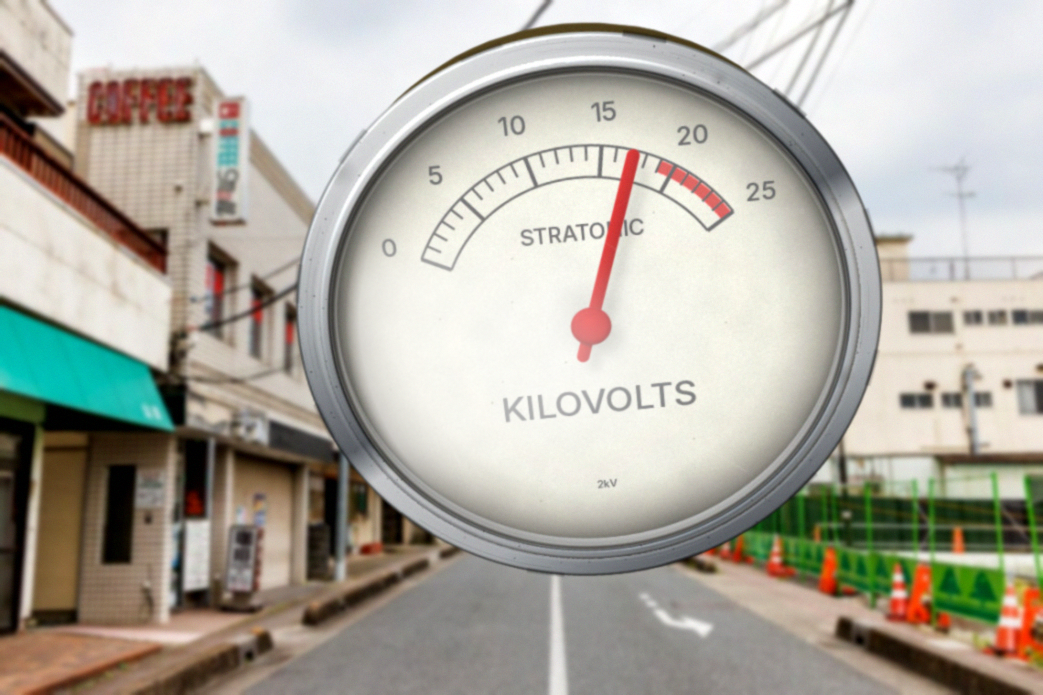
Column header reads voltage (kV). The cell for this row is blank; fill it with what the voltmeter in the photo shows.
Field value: 17 kV
